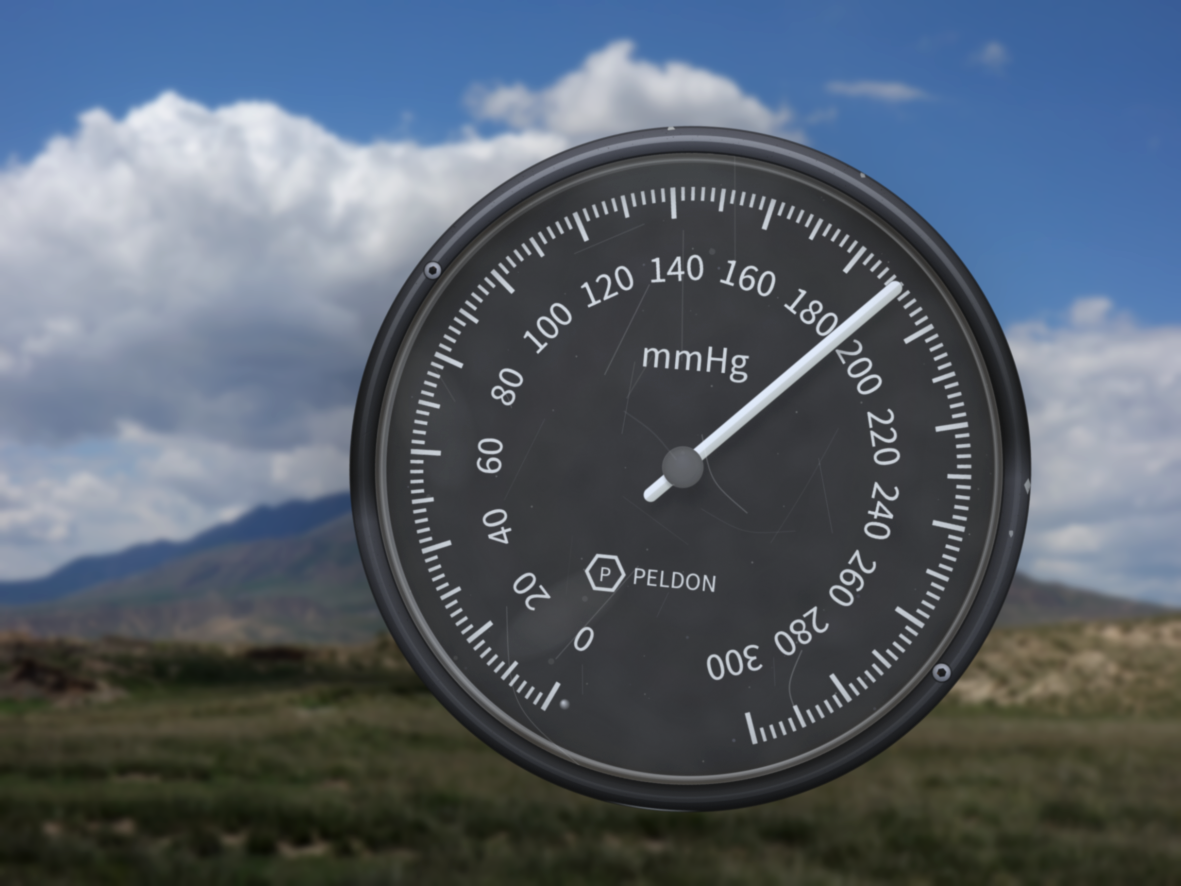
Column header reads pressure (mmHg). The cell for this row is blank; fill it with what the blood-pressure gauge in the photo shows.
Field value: 190 mmHg
